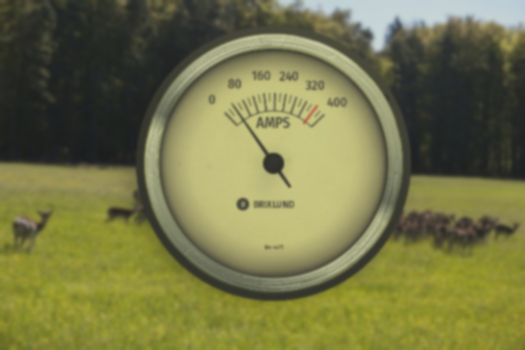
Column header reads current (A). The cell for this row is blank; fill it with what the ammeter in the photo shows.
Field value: 40 A
